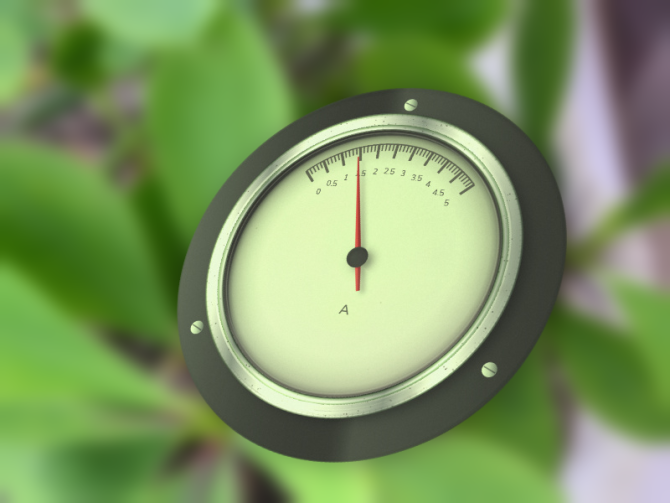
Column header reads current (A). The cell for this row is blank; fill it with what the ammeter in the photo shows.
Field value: 1.5 A
